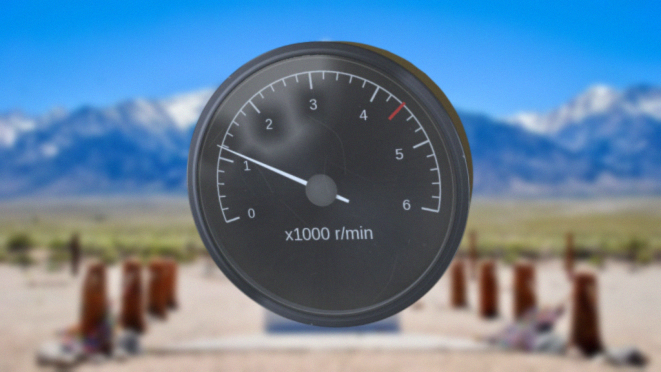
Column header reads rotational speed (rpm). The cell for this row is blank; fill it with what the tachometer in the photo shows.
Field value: 1200 rpm
